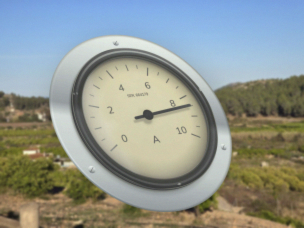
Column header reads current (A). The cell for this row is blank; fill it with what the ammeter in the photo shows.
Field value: 8.5 A
